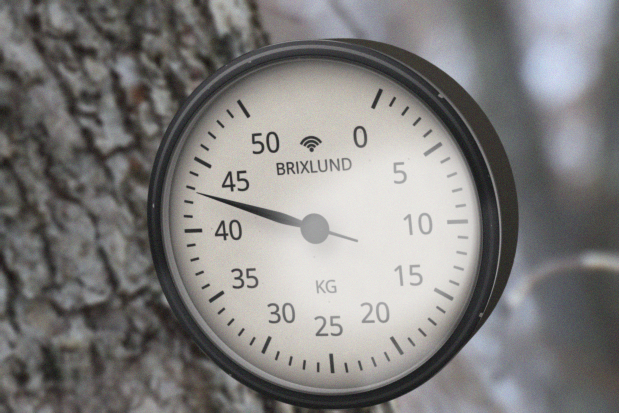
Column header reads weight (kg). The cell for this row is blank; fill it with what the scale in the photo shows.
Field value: 43 kg
